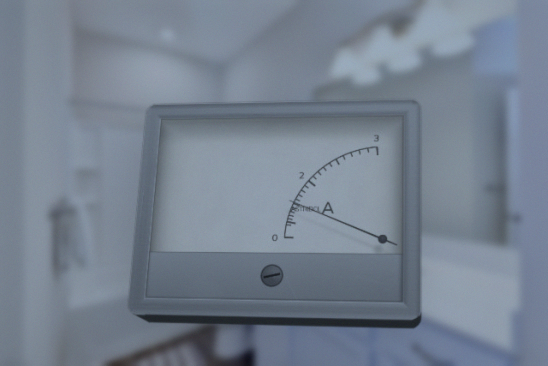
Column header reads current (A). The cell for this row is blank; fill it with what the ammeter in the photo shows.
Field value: 1.5 A
